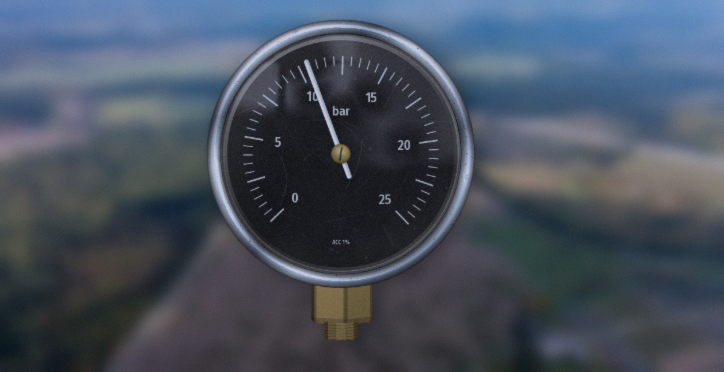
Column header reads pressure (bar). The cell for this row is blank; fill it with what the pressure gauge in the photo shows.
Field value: 10.5 bar
